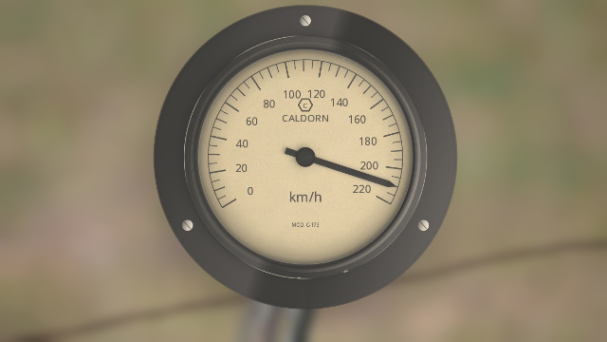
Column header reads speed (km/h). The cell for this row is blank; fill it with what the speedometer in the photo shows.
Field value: 210 km/h
